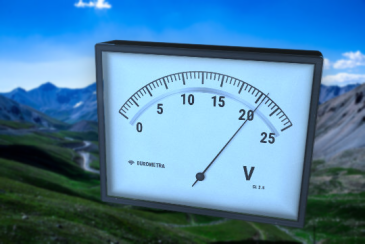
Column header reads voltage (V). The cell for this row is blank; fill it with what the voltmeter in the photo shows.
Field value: 20.5 V
